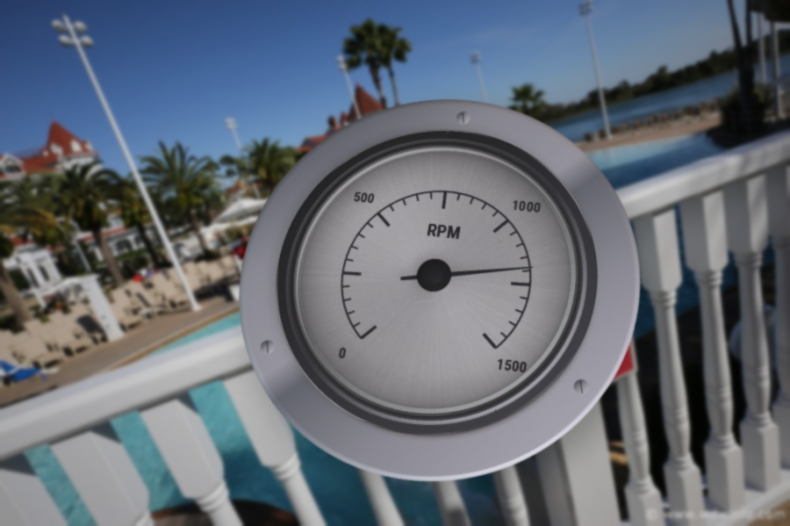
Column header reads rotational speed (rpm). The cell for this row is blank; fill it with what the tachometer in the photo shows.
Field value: 1200 rpm
